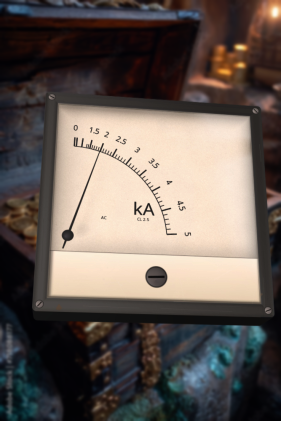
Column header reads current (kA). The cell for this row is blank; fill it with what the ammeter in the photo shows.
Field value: 2 kA
